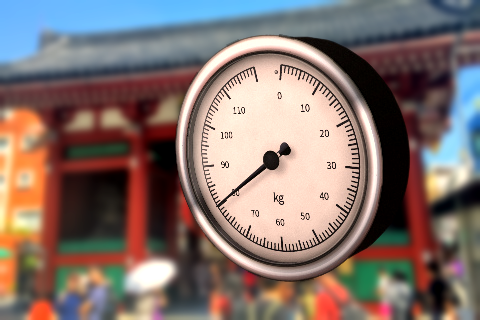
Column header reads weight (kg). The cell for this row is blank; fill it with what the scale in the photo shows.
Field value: 80 kg
